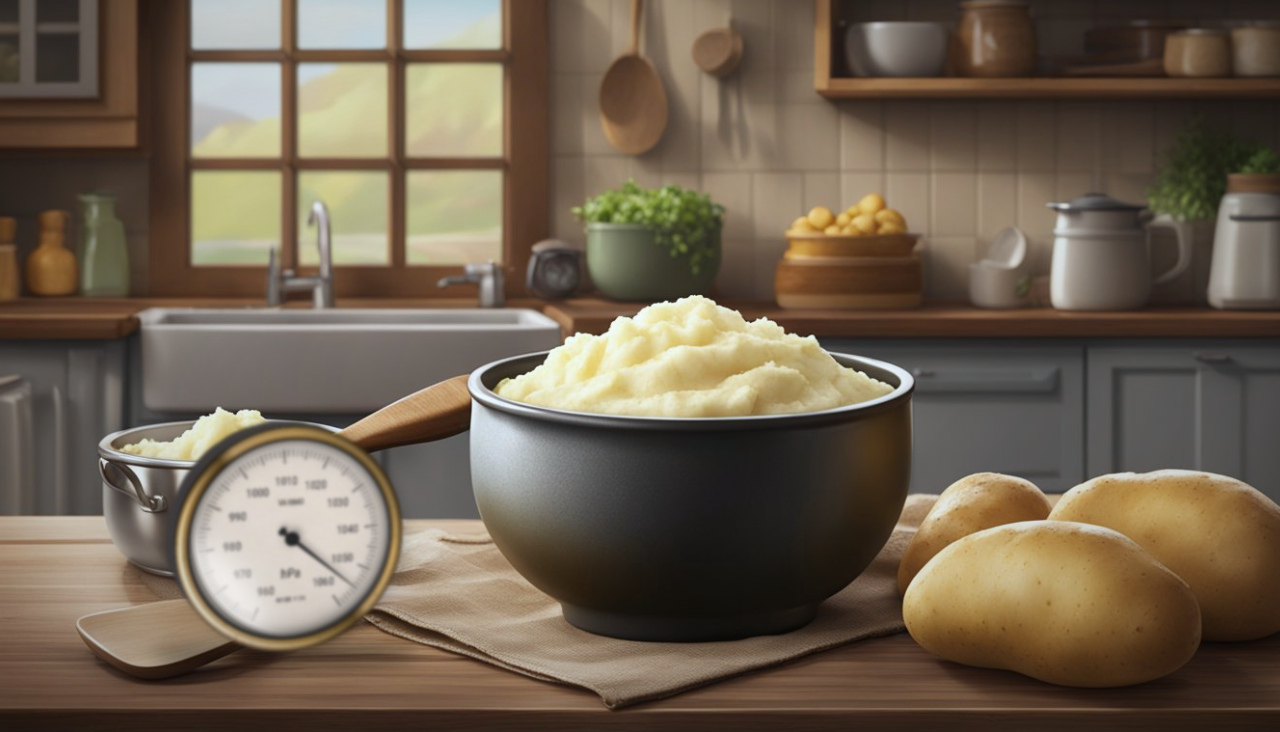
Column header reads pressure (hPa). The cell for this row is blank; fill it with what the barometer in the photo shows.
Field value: 1055 hPa
